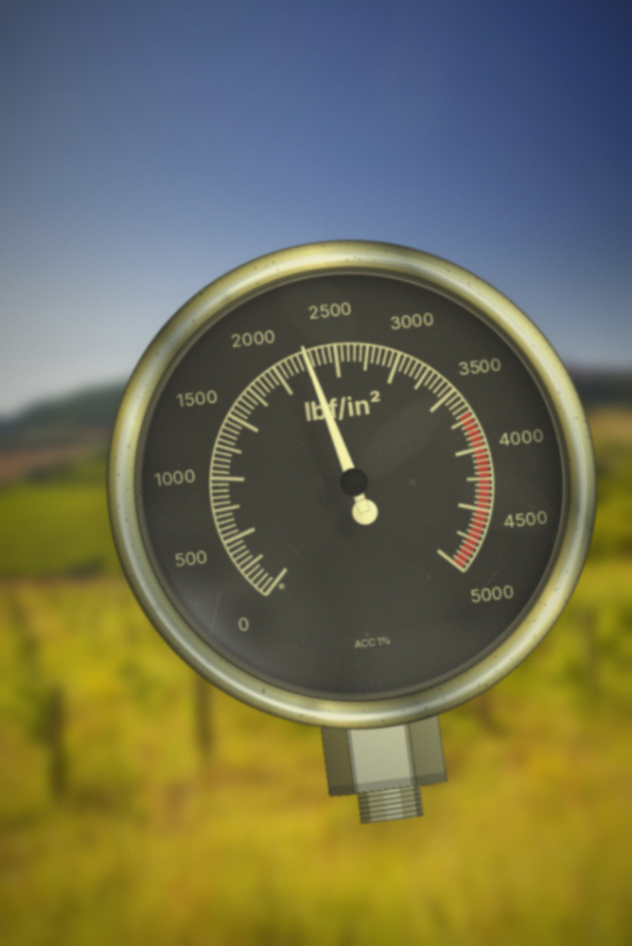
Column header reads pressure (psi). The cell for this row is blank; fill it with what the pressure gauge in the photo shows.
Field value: 2250 psi
